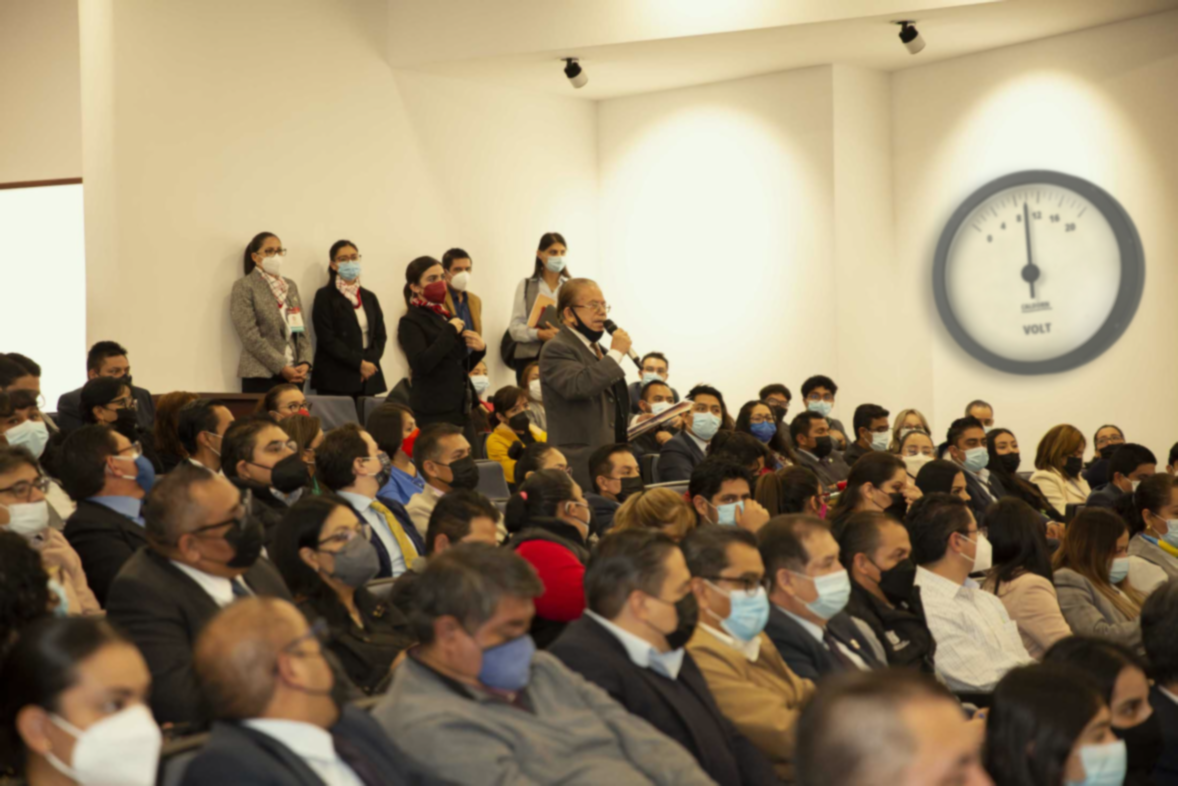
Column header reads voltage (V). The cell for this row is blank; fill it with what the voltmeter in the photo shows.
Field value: 10 V
